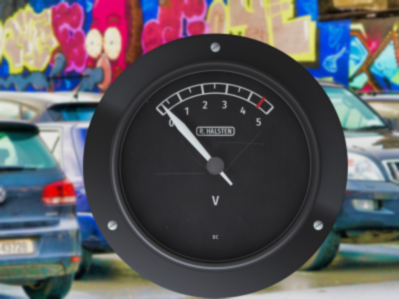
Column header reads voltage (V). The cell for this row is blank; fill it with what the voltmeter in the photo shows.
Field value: 0.25 V
